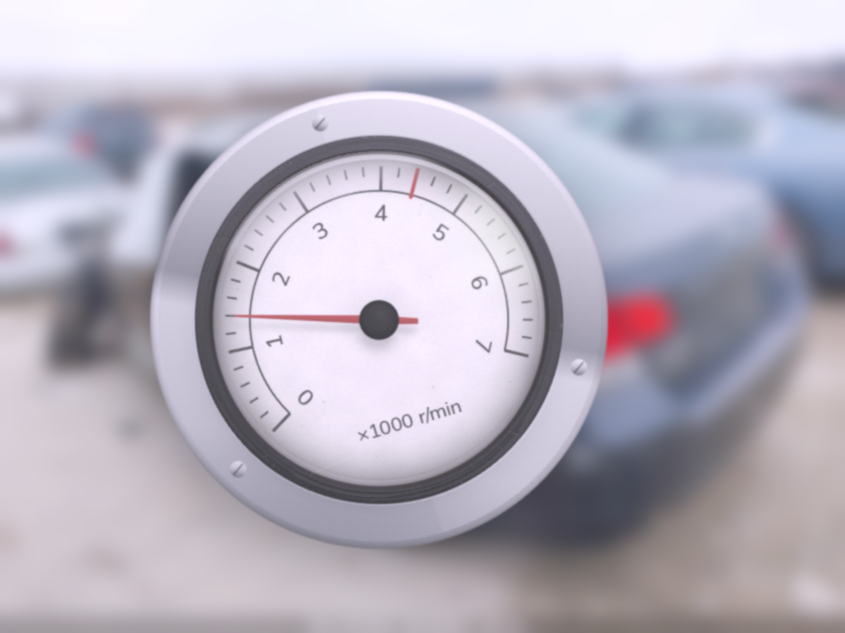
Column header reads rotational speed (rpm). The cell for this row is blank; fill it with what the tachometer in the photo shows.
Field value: 1400 rpm
